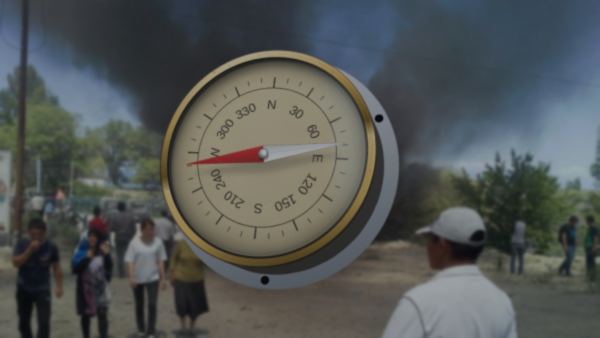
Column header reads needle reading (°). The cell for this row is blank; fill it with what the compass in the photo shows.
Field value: 260 °
